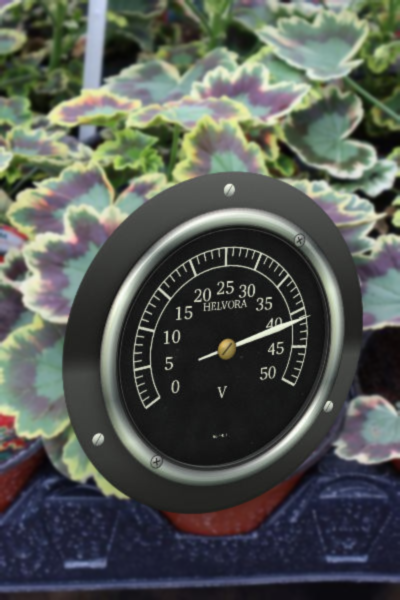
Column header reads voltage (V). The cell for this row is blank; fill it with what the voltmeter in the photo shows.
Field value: 41 V
